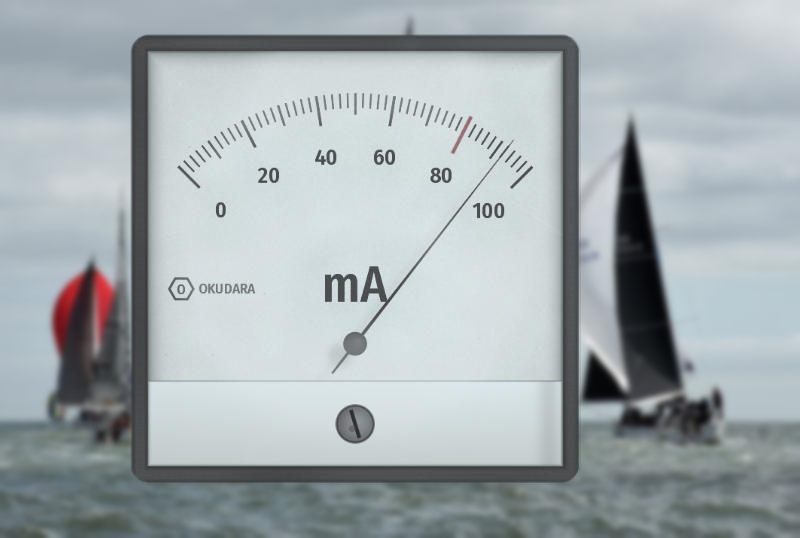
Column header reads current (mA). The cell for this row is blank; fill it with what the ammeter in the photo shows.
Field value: 92 mA
